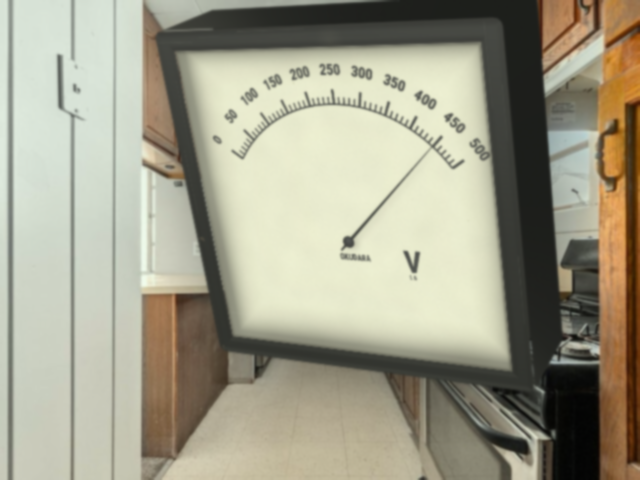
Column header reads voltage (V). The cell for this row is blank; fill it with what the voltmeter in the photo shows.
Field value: 450 V
